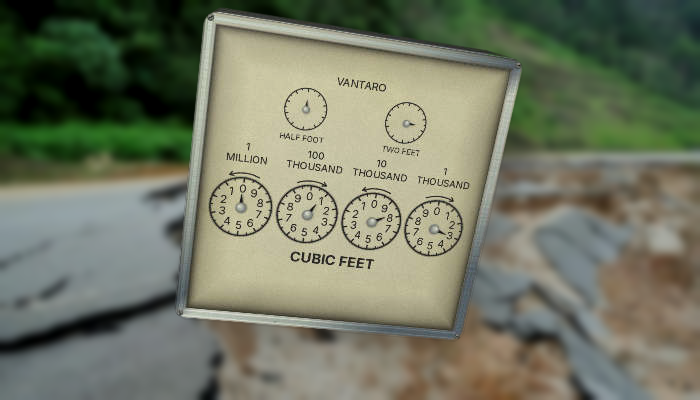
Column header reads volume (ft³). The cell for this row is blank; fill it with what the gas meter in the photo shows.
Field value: 8300 ft³
